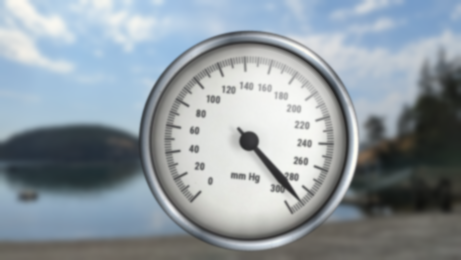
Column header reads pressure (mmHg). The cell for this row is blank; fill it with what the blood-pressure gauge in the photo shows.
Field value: 290 mmHg
